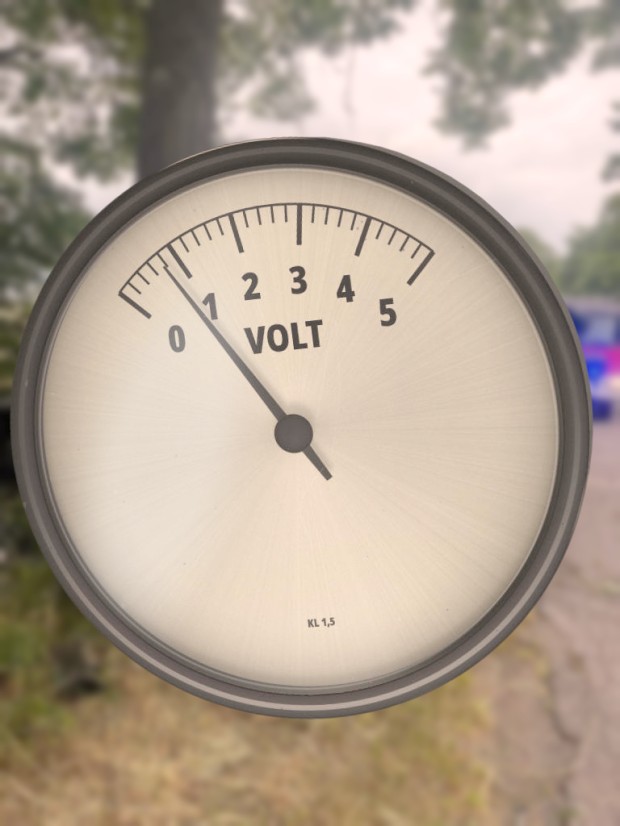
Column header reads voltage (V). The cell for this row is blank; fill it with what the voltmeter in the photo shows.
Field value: 0.8 V
